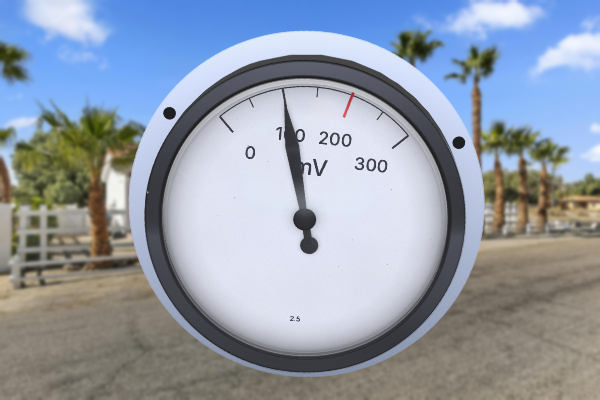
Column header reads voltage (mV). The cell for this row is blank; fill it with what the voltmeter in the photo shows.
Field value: 100 mV
